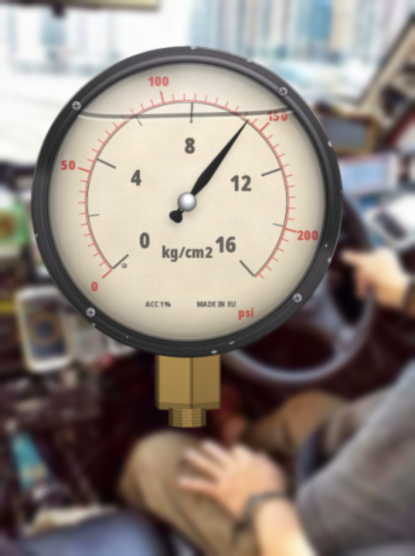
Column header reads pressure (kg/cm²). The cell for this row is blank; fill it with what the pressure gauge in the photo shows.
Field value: 10 kg/cm²
